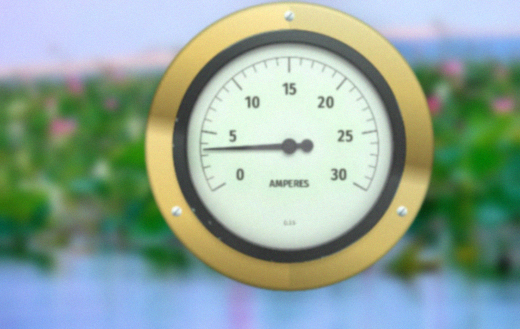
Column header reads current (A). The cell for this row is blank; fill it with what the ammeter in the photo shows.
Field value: 3.5 A
